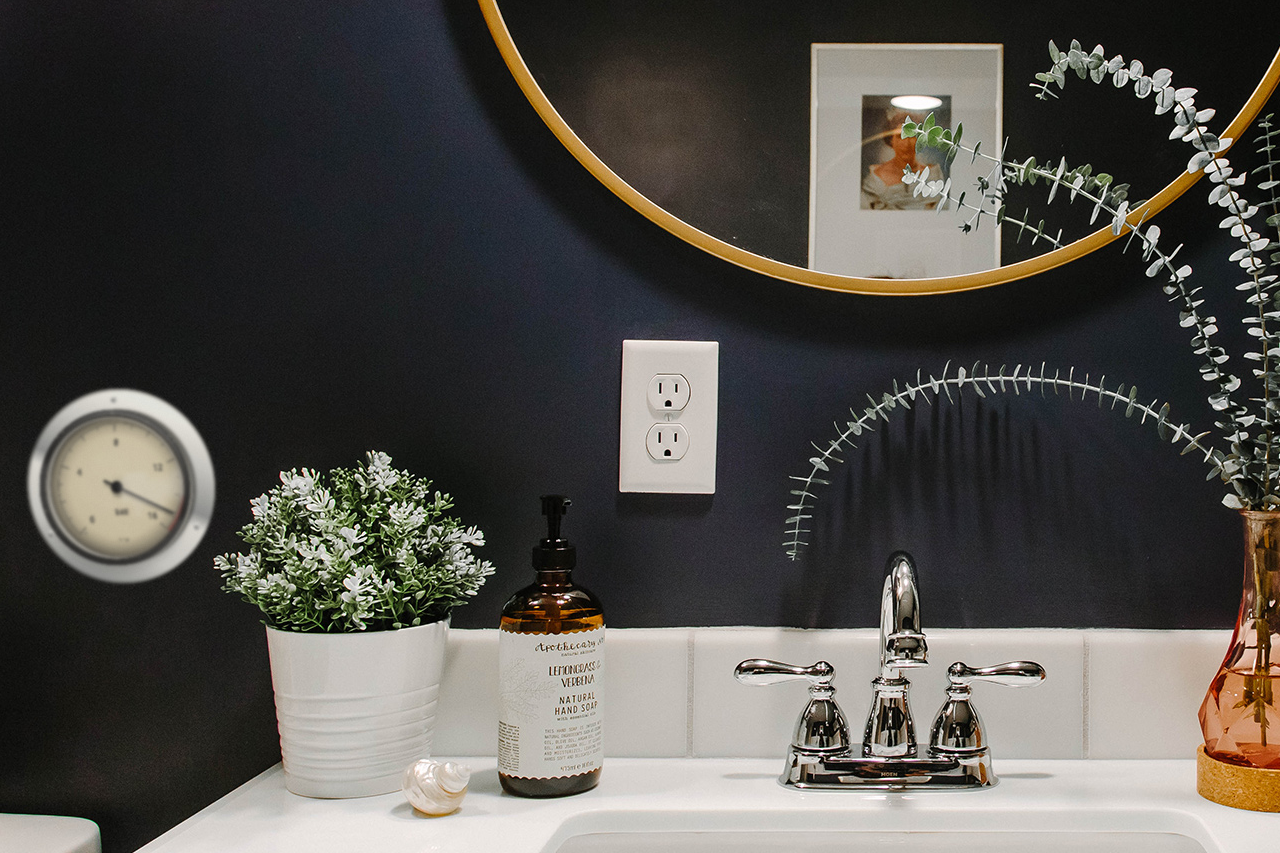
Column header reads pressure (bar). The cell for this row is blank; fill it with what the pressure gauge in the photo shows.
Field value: 15 bar
